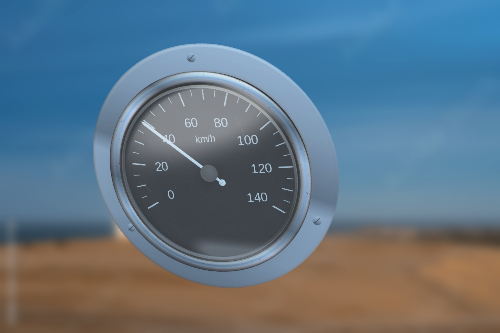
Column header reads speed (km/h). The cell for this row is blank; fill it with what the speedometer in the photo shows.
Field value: 40 km/h
